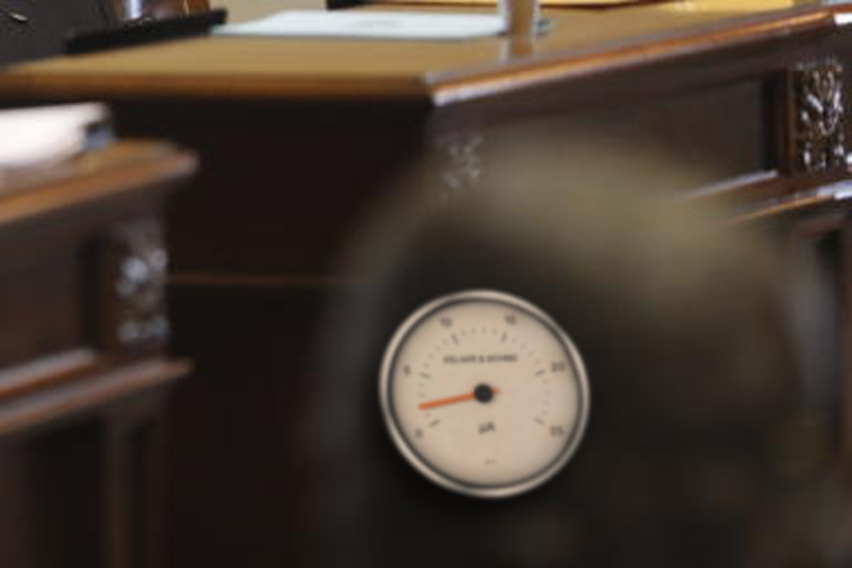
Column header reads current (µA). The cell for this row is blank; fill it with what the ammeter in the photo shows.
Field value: 2 µA
